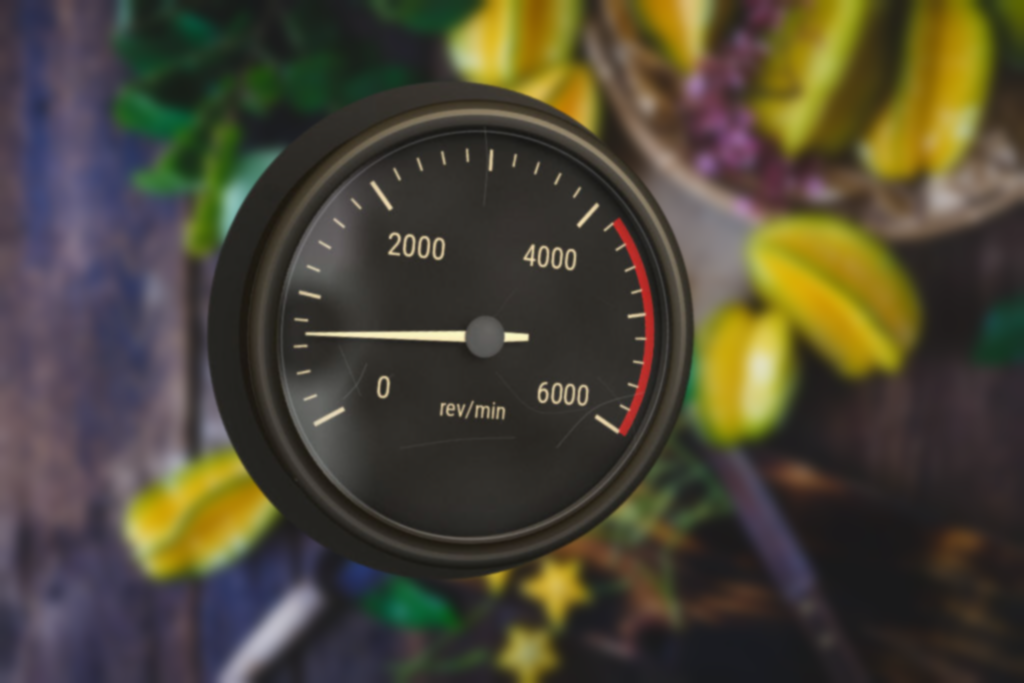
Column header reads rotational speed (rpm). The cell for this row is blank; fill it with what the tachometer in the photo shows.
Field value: 700 rpm
